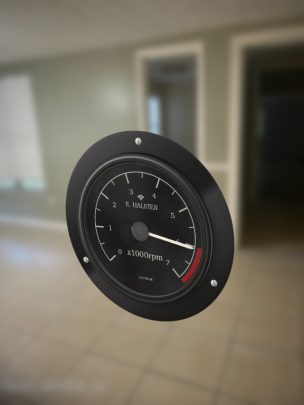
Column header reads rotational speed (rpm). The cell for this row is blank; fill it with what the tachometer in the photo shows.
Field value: 6000 rpm
